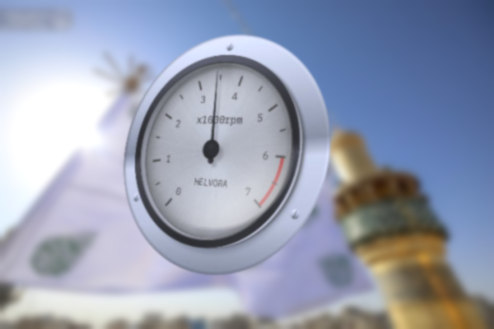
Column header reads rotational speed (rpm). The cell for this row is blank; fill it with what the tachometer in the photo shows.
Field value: 3500 rpm
